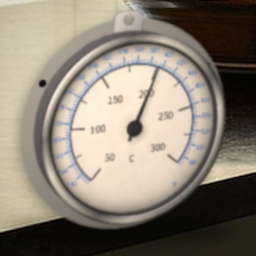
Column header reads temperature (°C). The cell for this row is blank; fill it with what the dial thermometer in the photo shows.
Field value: 200 °C
